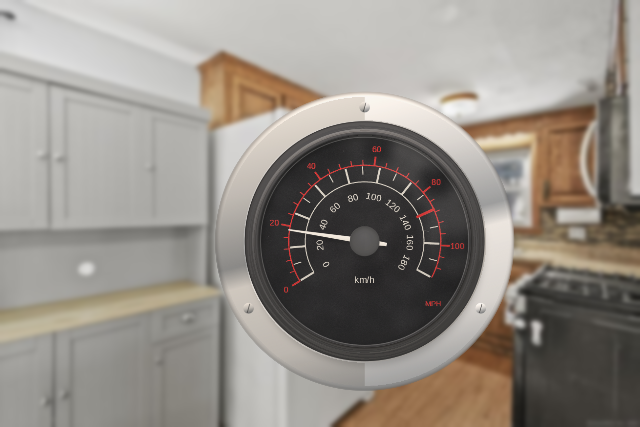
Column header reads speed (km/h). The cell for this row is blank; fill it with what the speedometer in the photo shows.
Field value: 30 km/h
